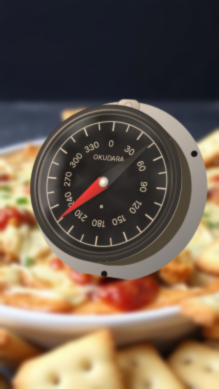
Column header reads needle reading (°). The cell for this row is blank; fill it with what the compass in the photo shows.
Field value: 225 °
